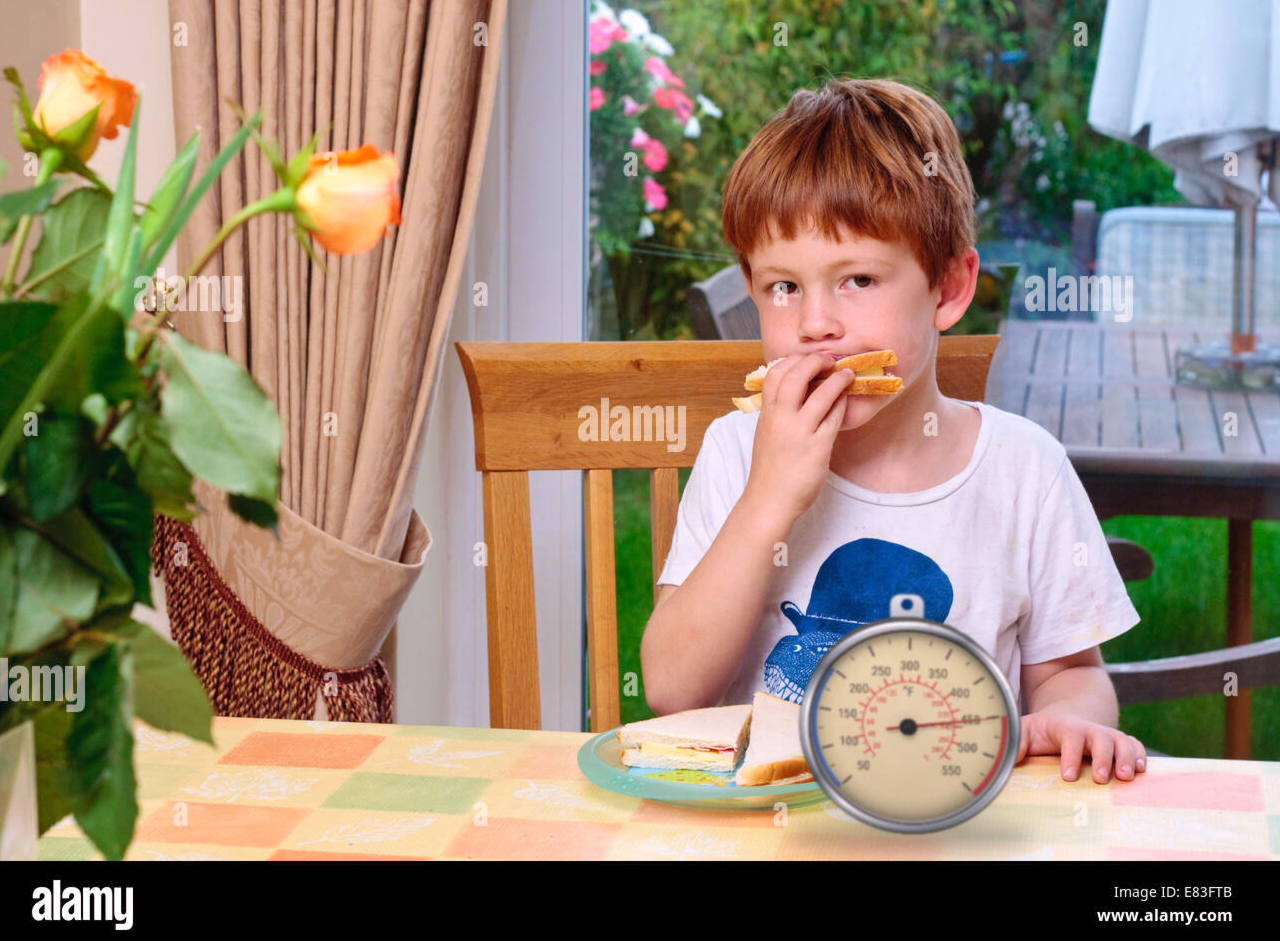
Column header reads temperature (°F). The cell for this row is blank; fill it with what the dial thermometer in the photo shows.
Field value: 450 °F
